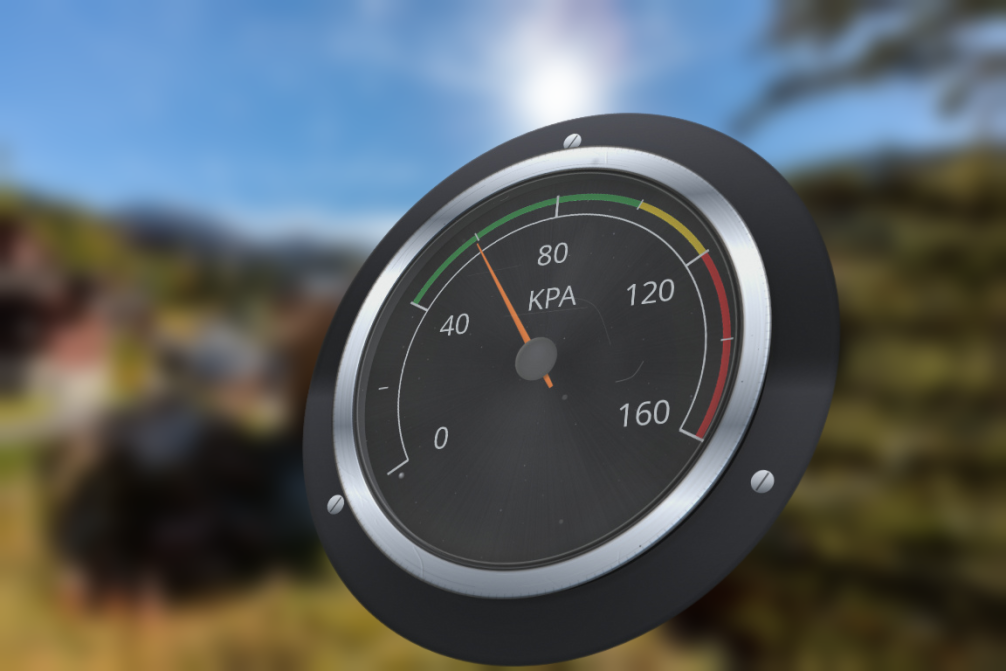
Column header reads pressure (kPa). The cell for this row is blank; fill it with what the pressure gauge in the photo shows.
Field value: 60 kPa
